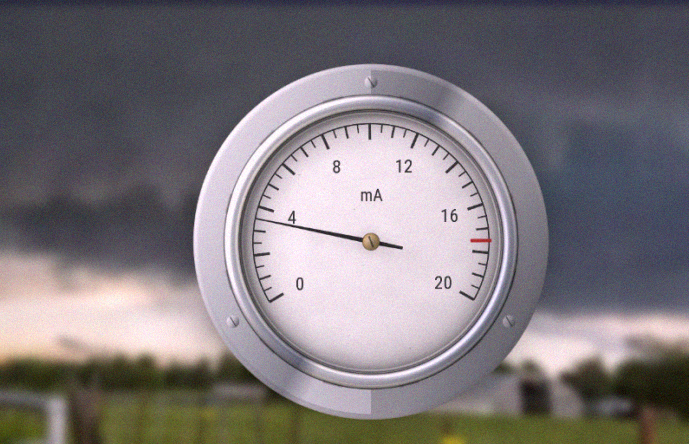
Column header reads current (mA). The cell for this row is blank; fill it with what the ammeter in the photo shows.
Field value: 3.5 mA
